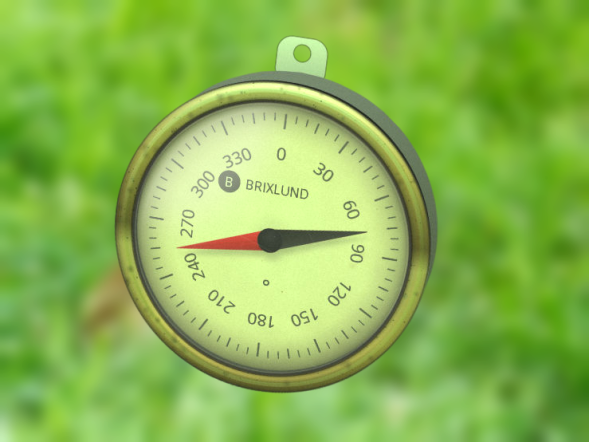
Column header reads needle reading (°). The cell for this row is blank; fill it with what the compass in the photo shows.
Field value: 255 °
